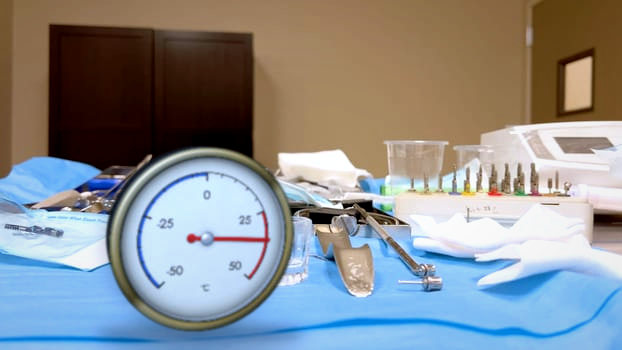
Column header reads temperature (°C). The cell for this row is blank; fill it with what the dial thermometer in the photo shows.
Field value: 35 °C
